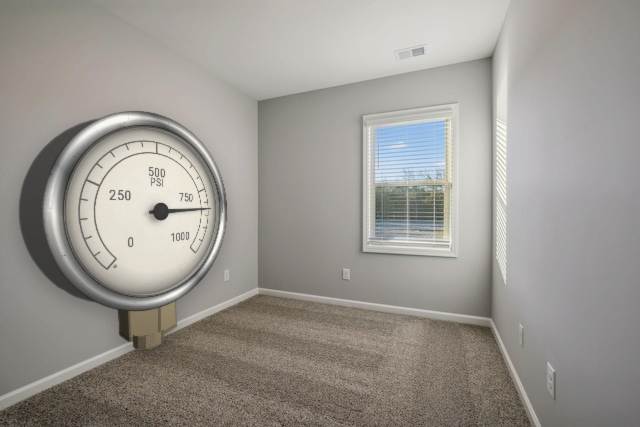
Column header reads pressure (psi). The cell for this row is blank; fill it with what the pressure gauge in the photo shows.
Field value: 825 psi
